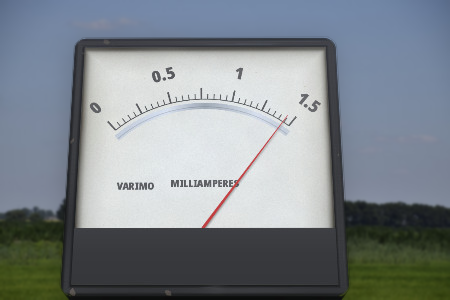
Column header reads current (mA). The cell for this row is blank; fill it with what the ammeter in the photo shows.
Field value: 1.45 mA
